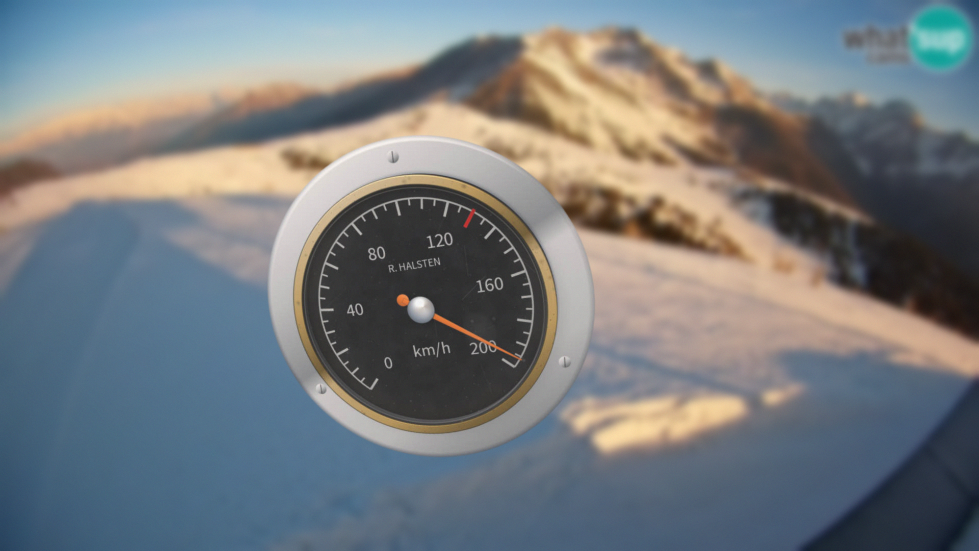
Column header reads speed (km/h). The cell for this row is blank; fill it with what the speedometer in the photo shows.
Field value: 195 km/h
